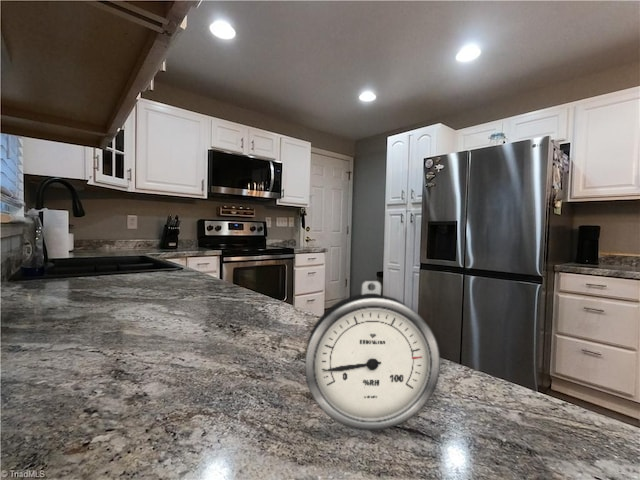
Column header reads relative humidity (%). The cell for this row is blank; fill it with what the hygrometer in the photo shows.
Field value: 8 %
